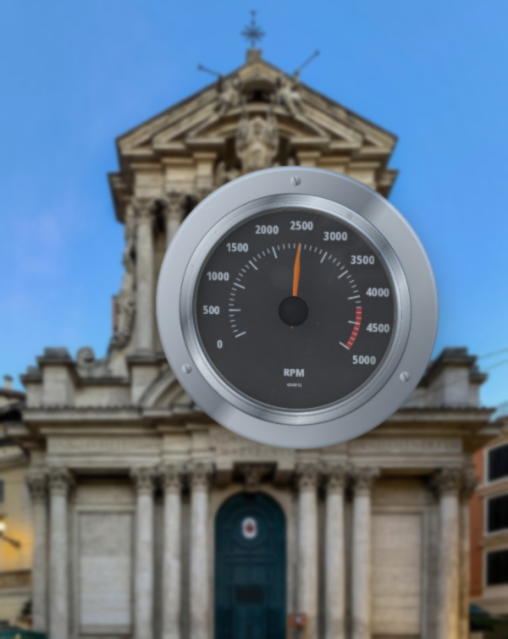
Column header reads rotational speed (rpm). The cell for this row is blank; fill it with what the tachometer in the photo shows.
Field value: 2500 rpm
